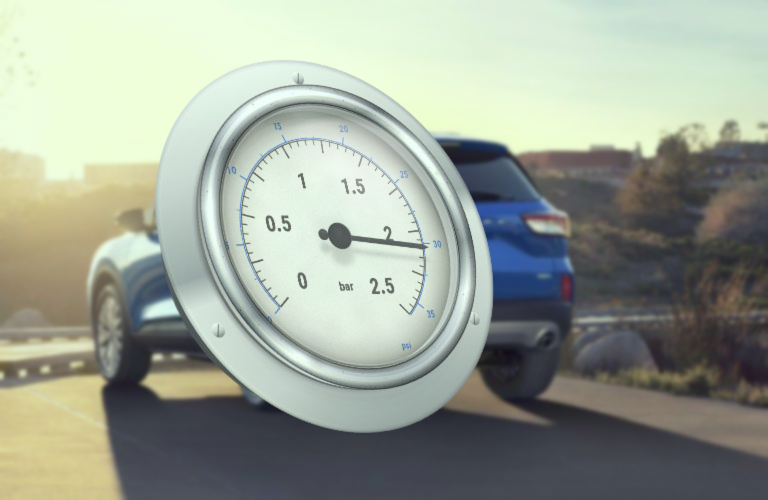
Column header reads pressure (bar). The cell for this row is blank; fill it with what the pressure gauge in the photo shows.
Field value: 2.1 bar
